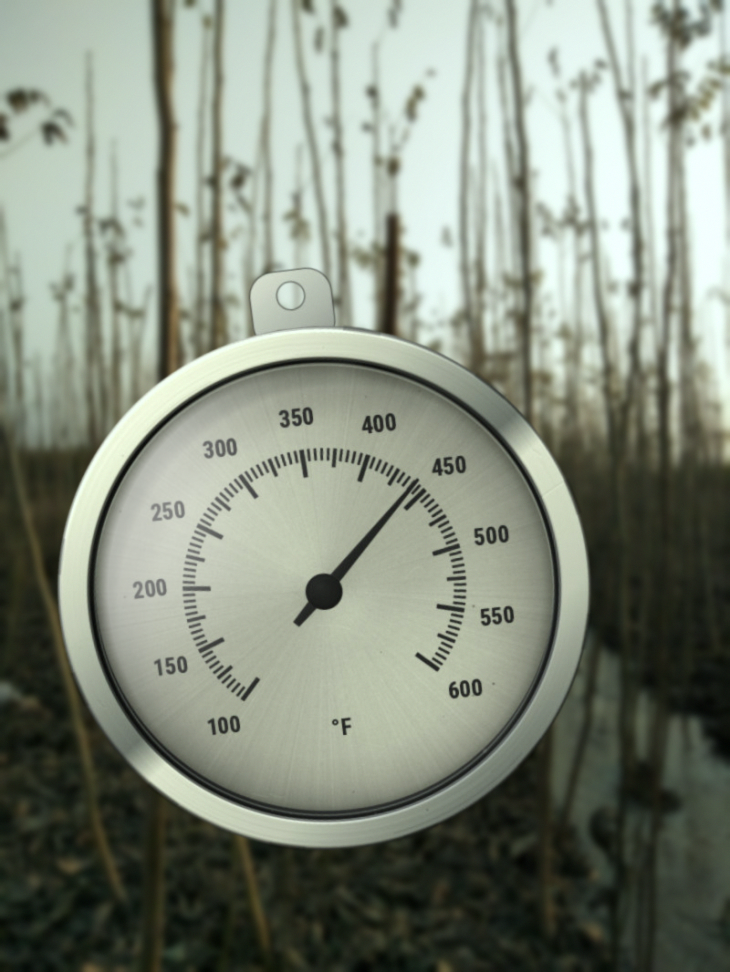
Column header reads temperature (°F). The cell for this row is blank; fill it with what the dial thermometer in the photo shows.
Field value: 440 °F
